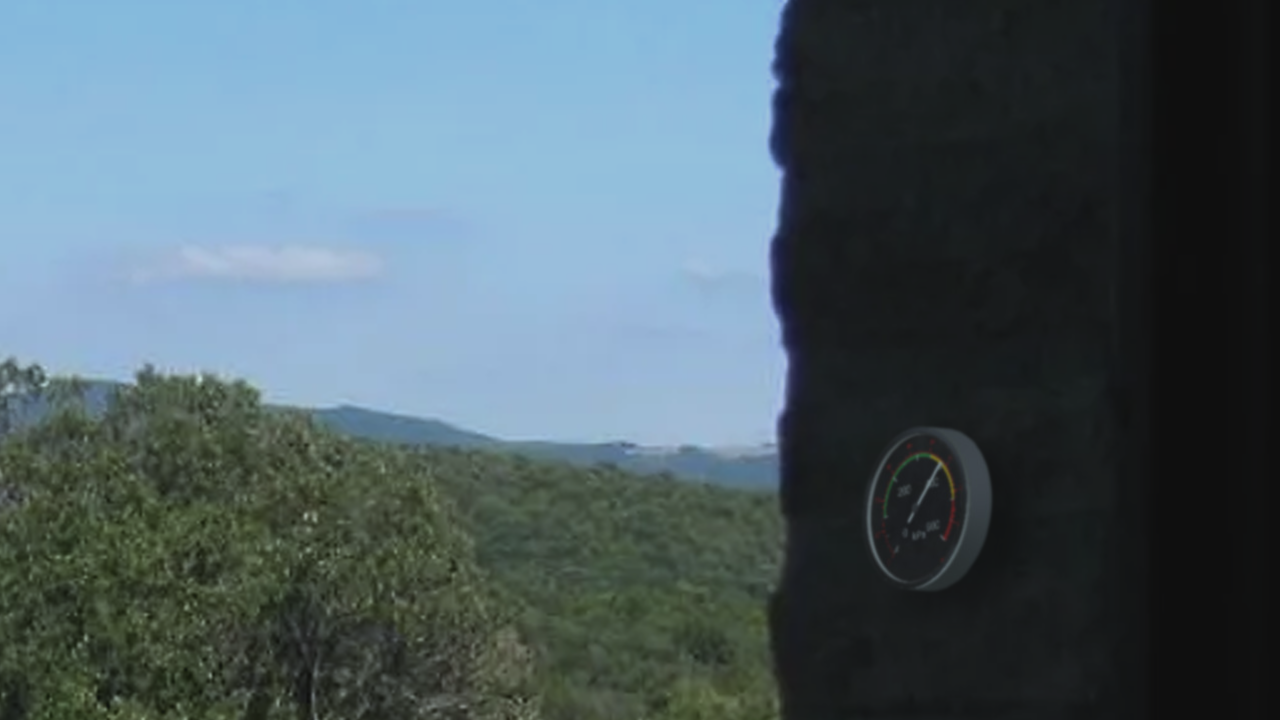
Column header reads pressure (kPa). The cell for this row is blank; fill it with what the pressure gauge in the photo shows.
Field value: 400 kPa
